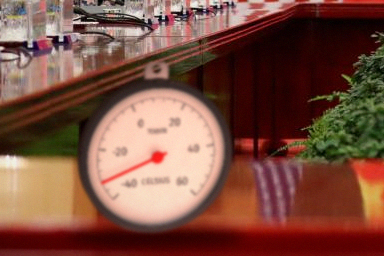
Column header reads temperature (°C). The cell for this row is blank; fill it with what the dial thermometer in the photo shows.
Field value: -32 °C
